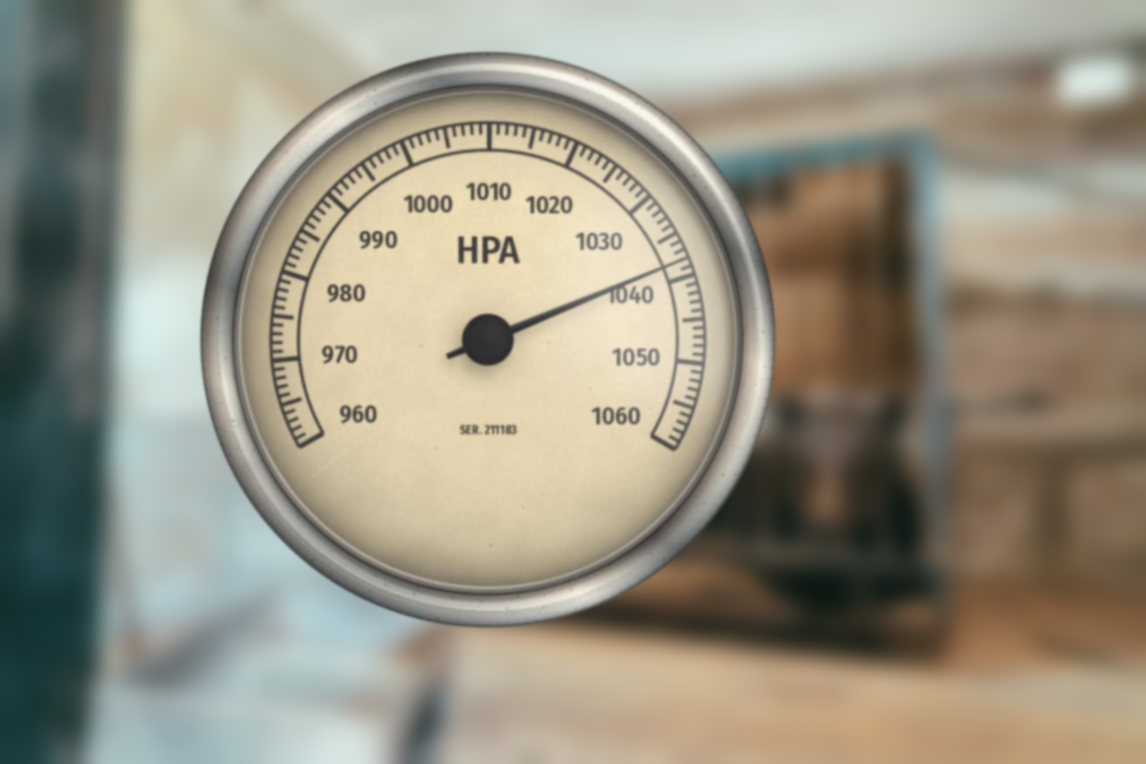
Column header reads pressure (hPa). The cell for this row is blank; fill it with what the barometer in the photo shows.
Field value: 1038 hPa
